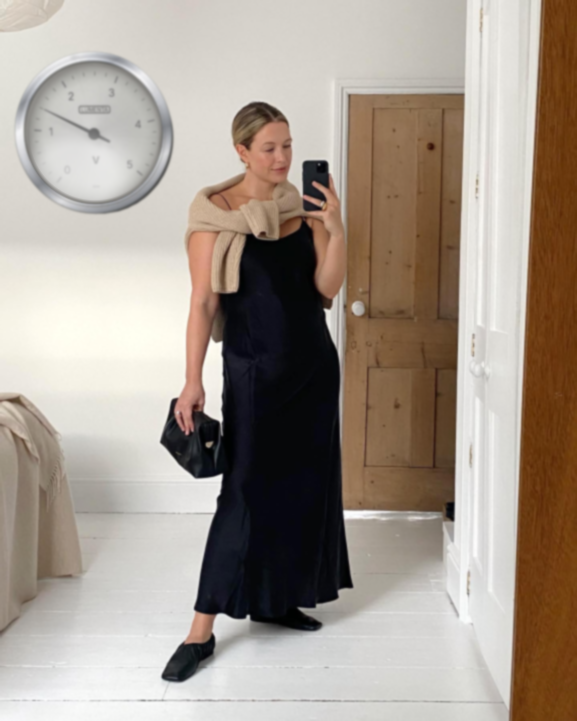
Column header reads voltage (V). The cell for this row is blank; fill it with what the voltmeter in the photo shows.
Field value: 1.4 V
